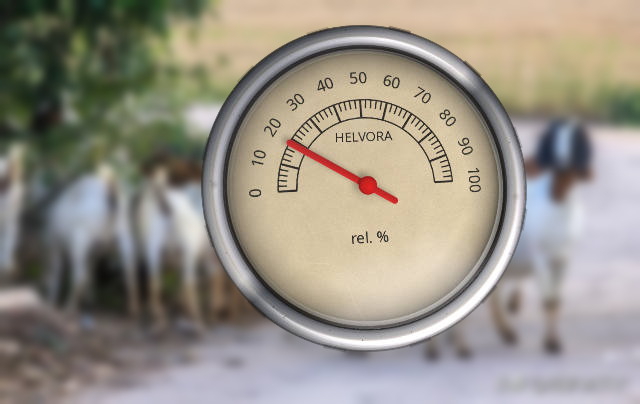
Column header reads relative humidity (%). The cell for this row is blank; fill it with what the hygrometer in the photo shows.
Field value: 18 %
